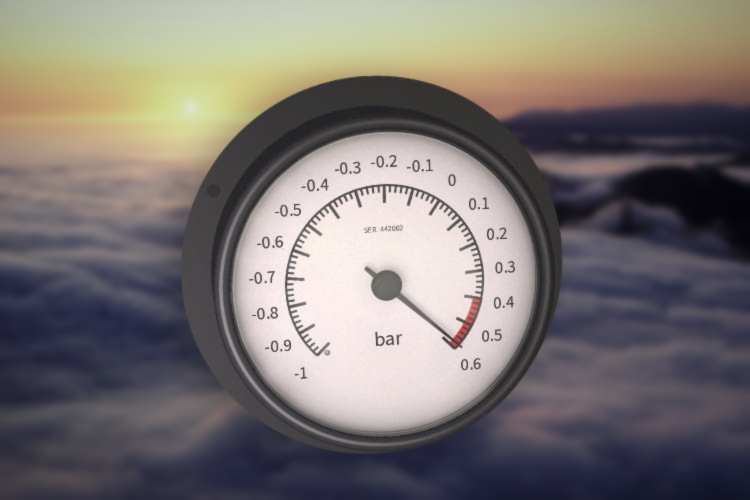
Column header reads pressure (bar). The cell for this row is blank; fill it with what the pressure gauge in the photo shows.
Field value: 0.58 bar
